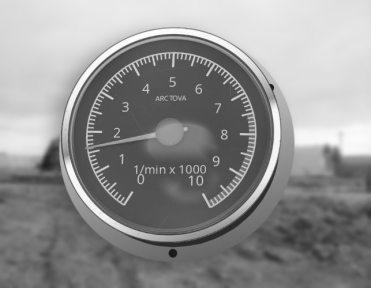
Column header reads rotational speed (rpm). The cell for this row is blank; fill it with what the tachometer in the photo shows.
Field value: 1600 rpm
